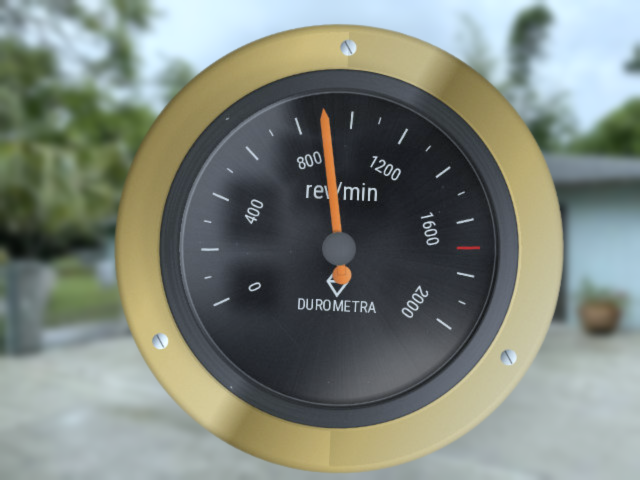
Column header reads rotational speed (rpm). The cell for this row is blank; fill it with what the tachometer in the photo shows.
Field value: 900 rpm
